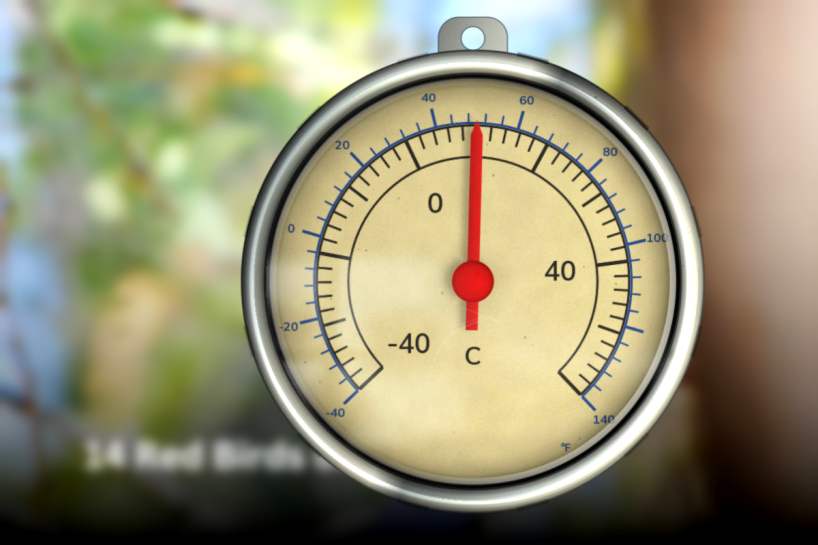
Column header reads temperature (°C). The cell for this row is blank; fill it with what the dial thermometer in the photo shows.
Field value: 10 °C
